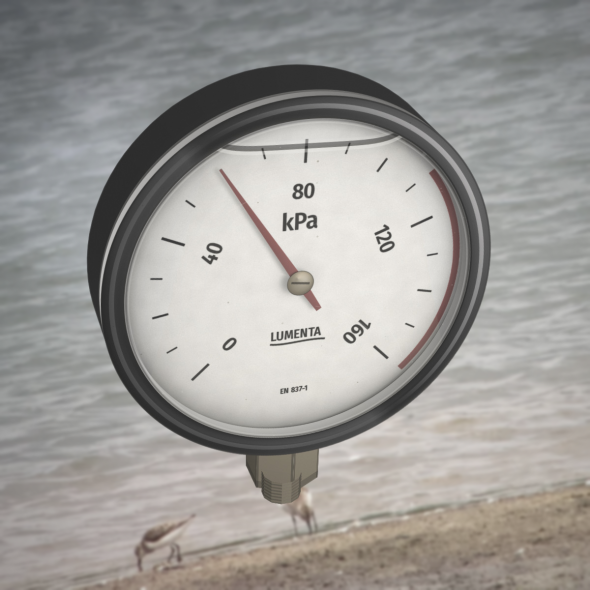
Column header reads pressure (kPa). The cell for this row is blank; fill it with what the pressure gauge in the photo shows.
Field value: 60 kPa
